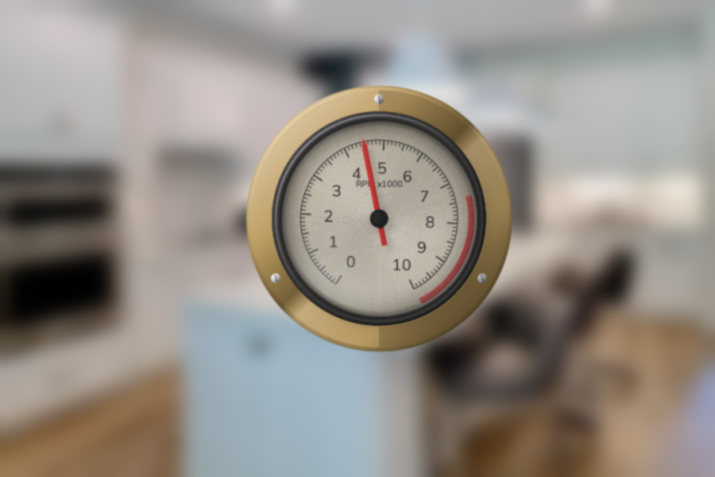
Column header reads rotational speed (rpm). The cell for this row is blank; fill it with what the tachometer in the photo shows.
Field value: 4500 rpm
